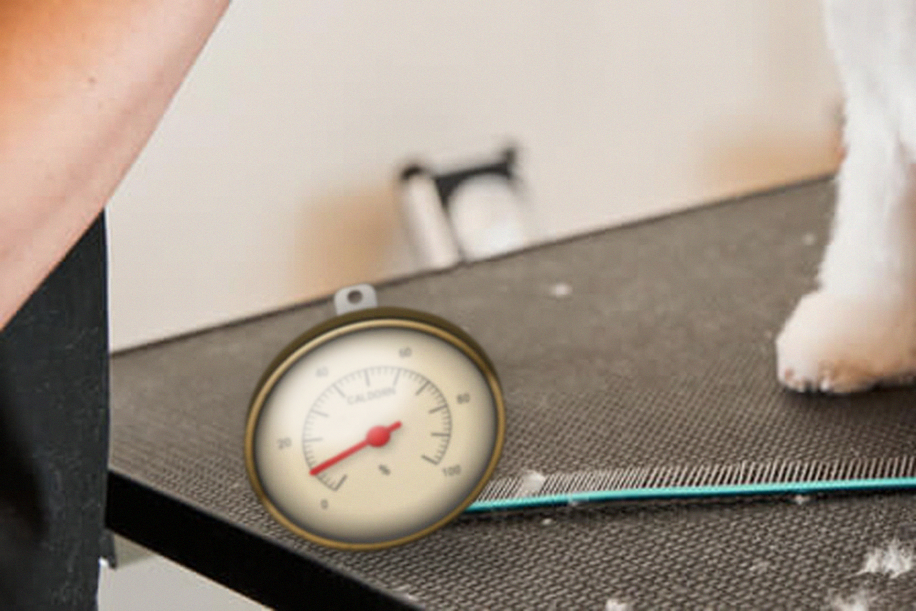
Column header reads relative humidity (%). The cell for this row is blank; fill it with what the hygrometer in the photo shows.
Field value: 10 %
